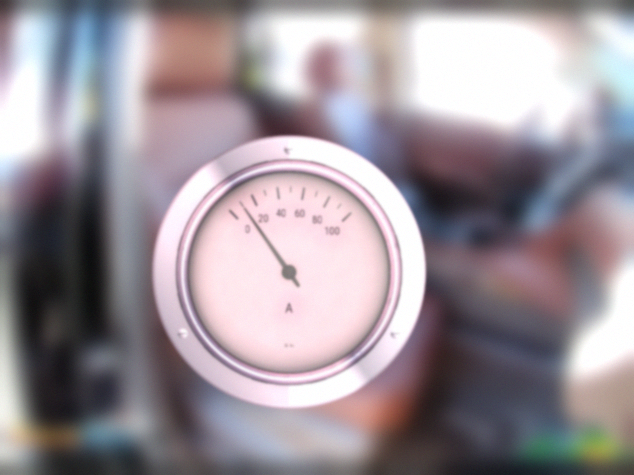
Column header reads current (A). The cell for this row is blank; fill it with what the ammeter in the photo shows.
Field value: 10 A
